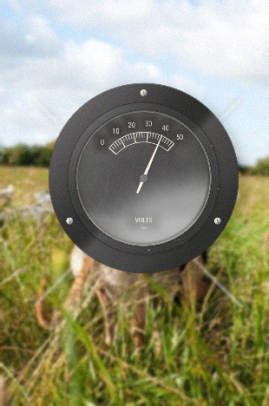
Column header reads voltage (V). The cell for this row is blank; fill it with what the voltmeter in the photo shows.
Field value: 40 V
